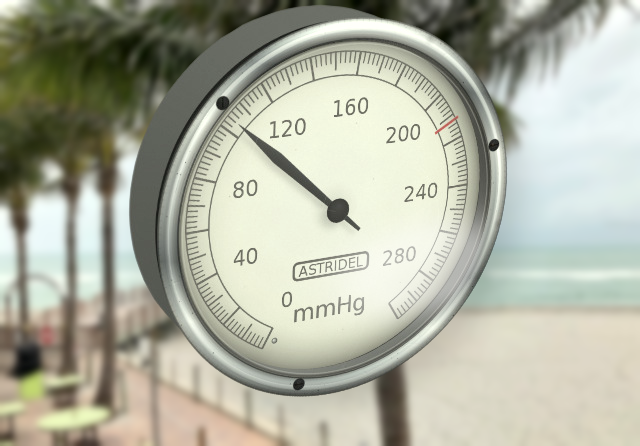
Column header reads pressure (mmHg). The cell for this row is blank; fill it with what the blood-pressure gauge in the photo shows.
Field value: 104 mmHg
